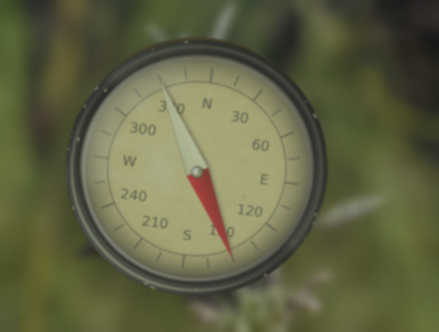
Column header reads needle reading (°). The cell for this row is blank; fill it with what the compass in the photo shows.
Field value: 150 °
